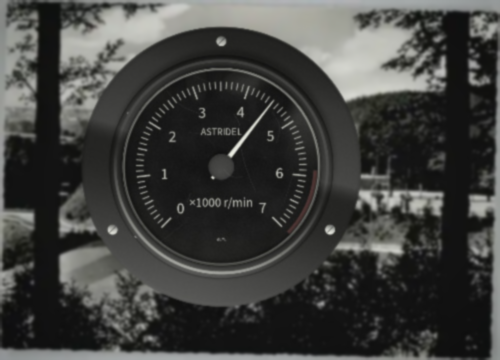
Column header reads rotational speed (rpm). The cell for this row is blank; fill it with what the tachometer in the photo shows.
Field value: 4500 rpm
